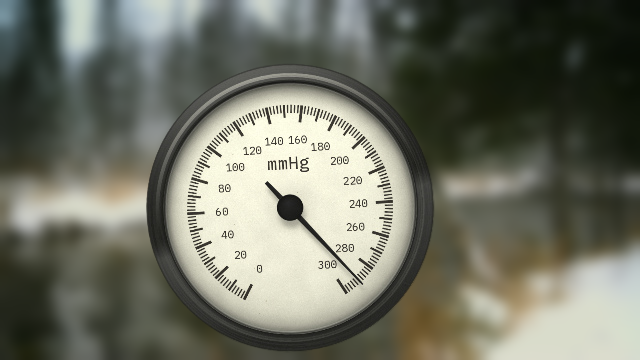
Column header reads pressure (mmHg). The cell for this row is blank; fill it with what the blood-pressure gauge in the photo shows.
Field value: 290 mmHg
